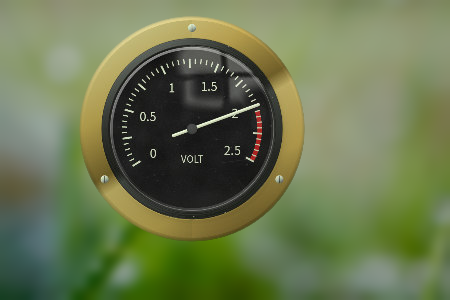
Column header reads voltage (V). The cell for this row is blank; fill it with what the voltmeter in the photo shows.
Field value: 2 V
